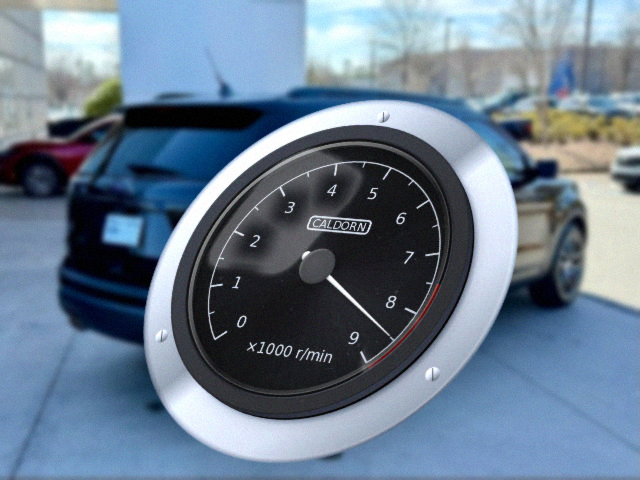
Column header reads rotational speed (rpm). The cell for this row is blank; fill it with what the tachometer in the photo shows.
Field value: 8500 rpm
